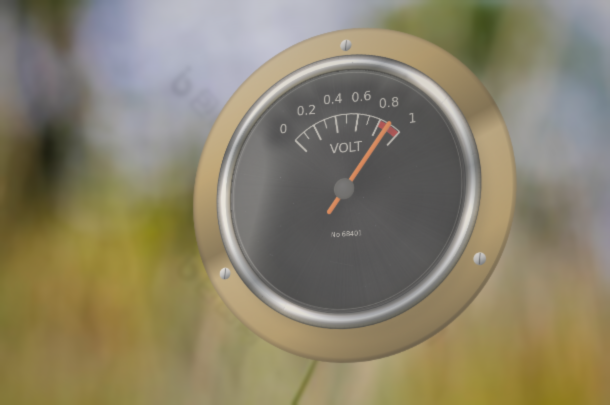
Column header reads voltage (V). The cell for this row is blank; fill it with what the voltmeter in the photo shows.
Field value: 0.9 V
